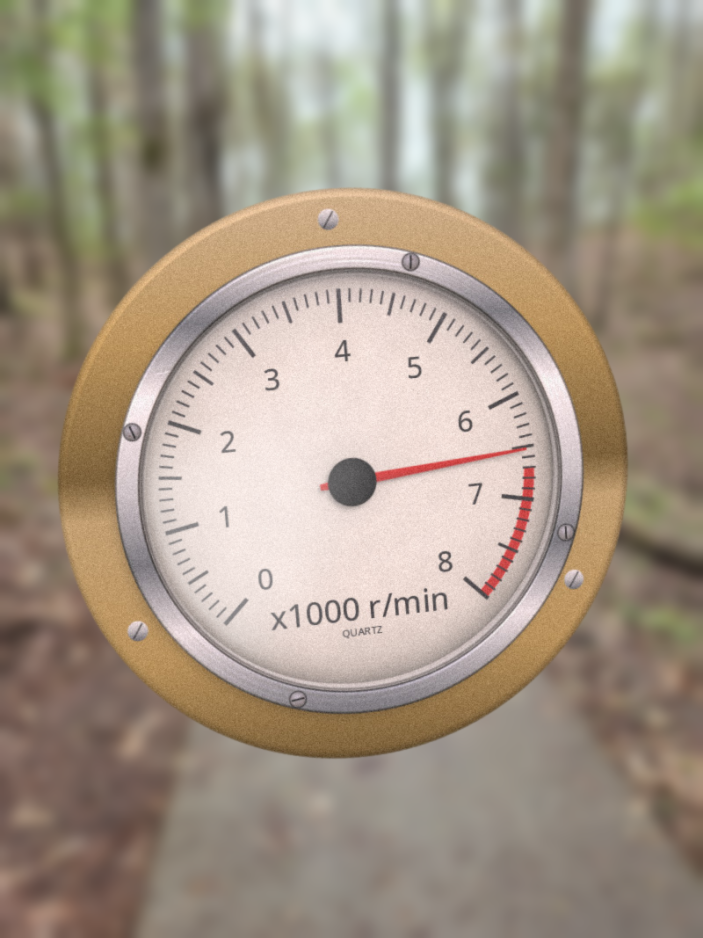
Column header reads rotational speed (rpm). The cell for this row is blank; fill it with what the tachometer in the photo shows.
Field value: 6500 rpm
